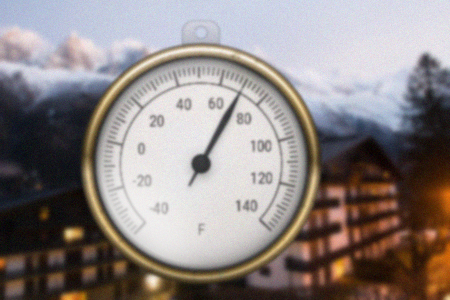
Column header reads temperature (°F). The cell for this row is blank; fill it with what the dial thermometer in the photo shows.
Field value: 70 °F
